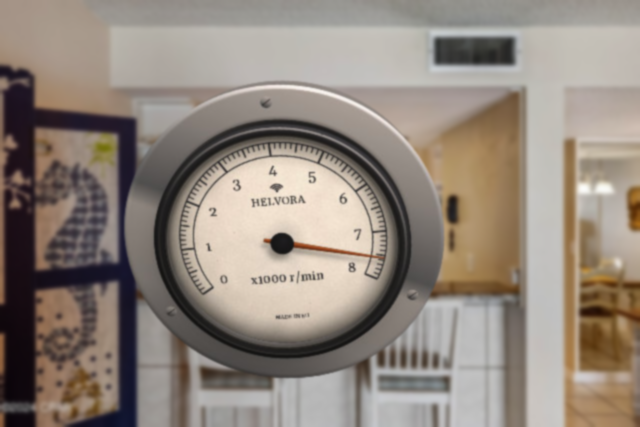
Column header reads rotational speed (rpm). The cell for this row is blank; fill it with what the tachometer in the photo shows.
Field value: 7500 rpm
